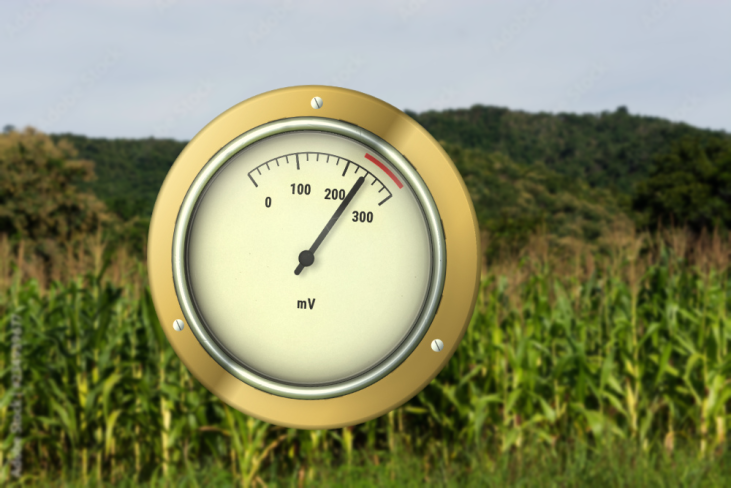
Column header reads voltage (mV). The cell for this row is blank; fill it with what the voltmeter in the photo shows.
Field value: 240 mV
